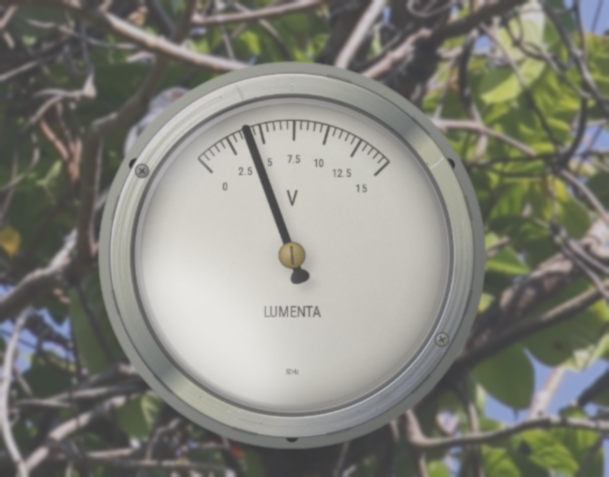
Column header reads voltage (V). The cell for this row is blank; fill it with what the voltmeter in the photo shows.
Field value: 4 V
